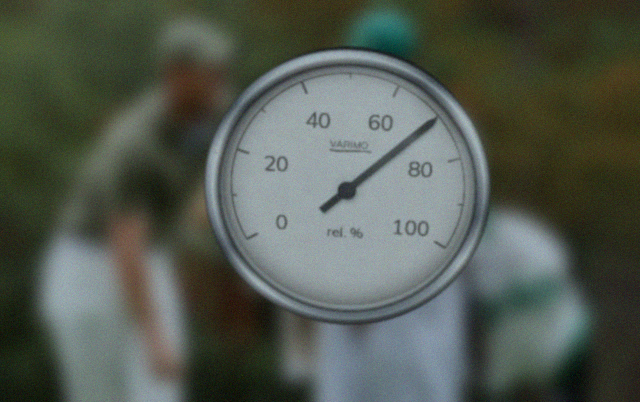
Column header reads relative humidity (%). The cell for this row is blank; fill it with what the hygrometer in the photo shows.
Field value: 70 %
